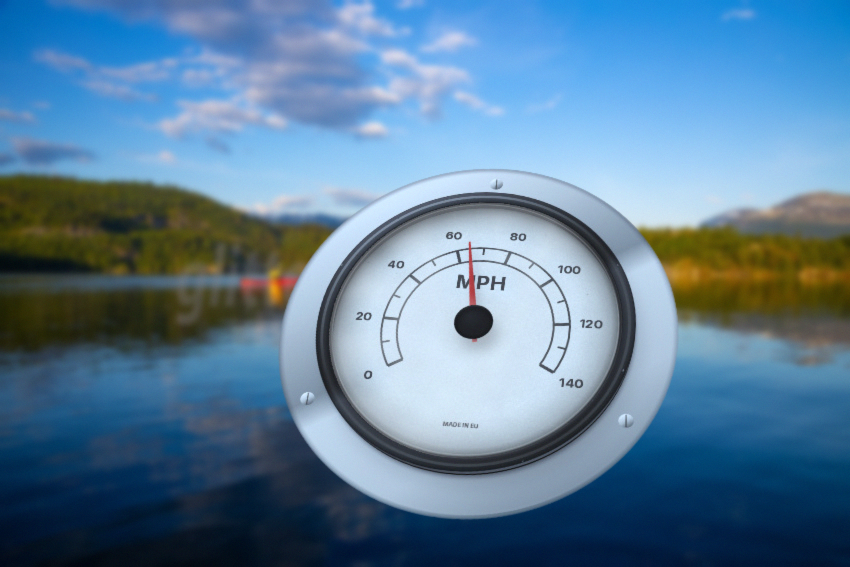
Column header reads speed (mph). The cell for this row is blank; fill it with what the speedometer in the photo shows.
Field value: 65 mph
